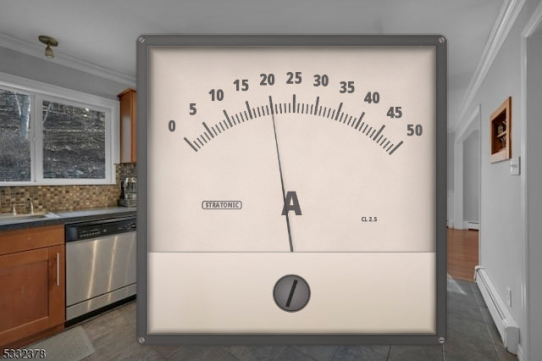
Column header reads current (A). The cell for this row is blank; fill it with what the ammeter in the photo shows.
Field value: 20 A
